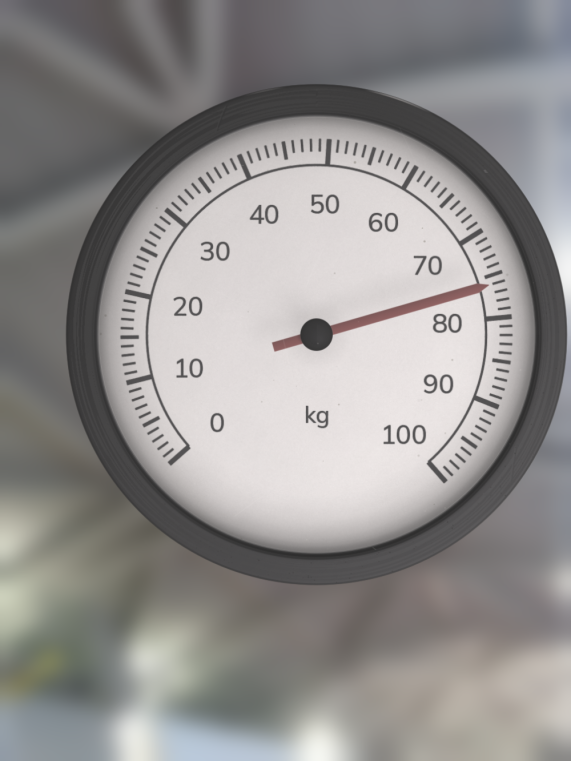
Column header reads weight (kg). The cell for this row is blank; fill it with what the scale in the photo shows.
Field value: 76 kg
